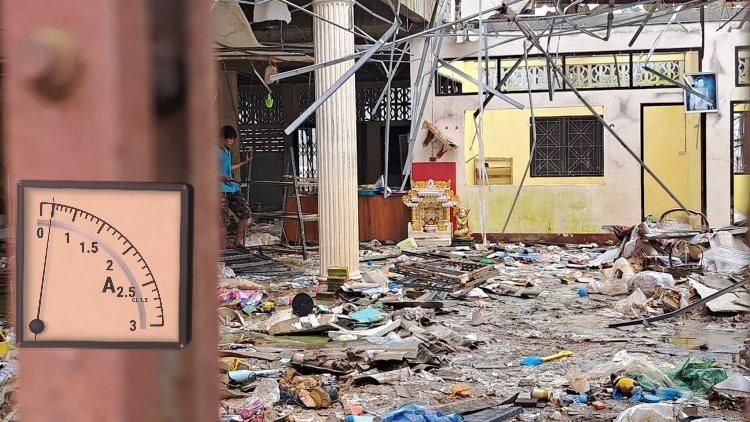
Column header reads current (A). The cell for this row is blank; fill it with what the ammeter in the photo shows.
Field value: 0.5 A
